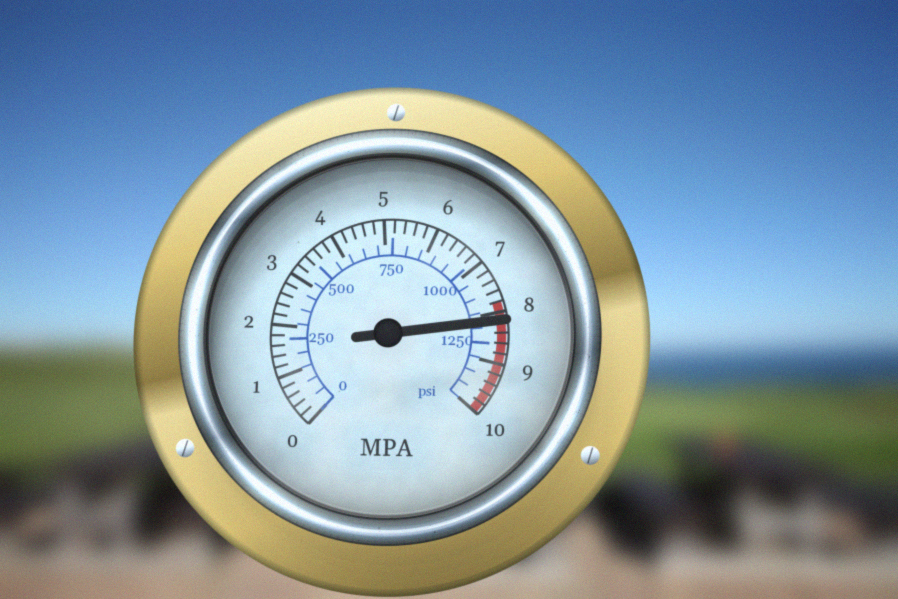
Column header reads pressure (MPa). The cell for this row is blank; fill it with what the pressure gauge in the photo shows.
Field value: 8.2 MPa
